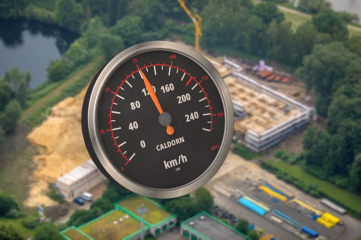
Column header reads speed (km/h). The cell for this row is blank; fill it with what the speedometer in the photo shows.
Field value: 120 km/h
